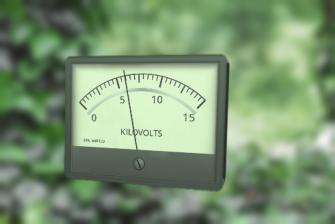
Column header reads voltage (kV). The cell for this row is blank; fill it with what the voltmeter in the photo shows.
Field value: 6 kV
